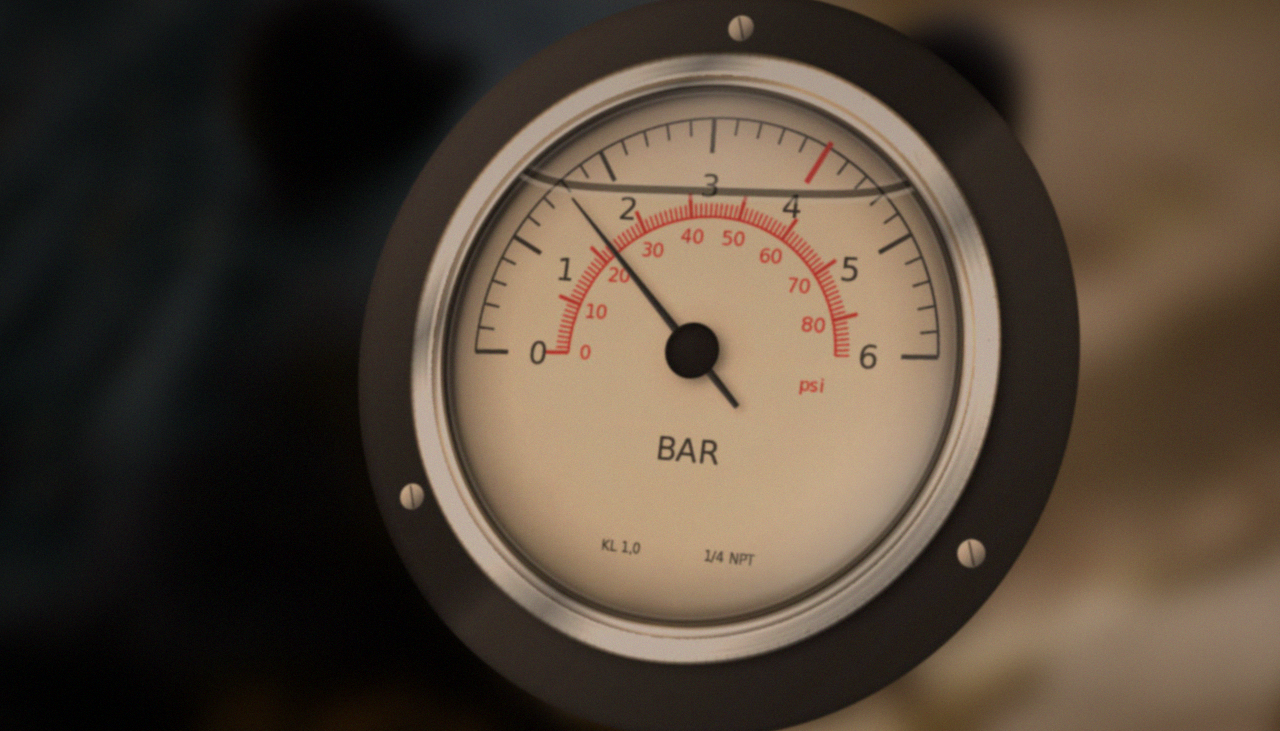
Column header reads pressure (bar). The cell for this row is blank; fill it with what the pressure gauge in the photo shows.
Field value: 1.6 bar
